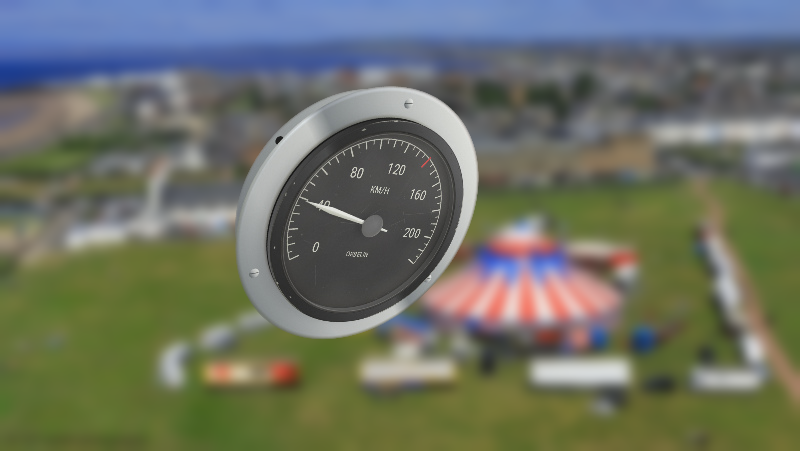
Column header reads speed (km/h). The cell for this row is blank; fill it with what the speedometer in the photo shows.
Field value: 40 km/h
